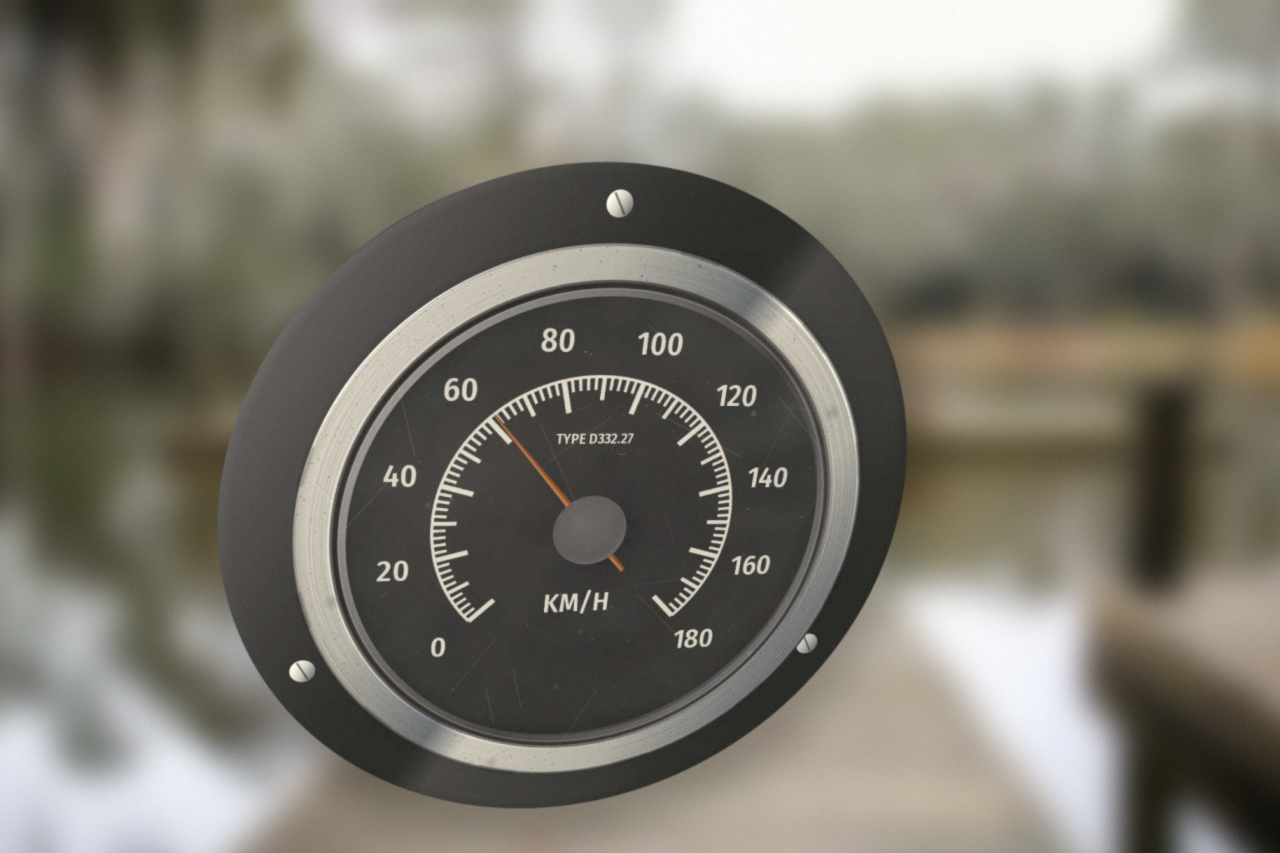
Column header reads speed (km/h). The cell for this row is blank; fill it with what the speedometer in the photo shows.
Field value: 62 km/h
